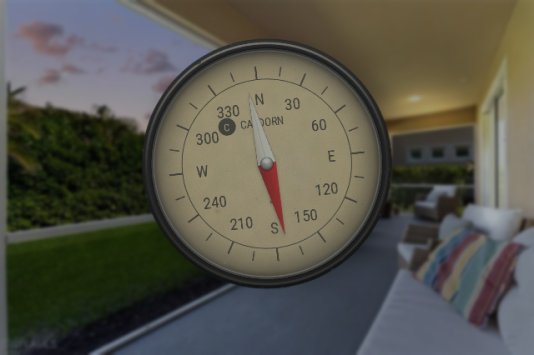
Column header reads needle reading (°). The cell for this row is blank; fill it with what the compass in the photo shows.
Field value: 172.5 °
